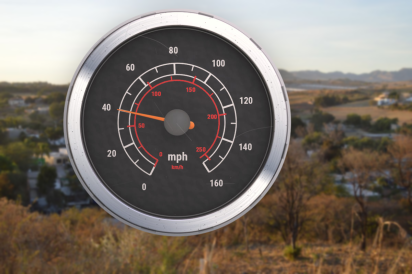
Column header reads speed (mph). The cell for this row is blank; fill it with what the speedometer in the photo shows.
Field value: 40 mph
